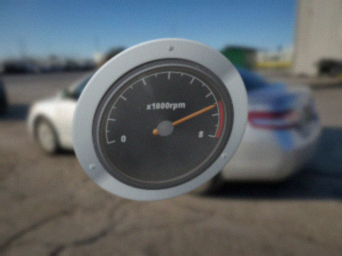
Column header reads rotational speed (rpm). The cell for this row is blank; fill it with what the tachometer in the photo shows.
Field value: 6500 rpm
